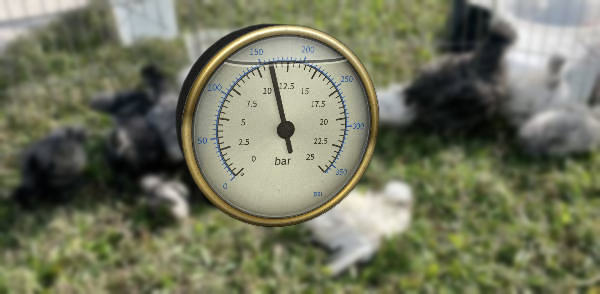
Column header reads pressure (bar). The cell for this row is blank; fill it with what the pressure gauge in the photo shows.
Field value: 11 bar
